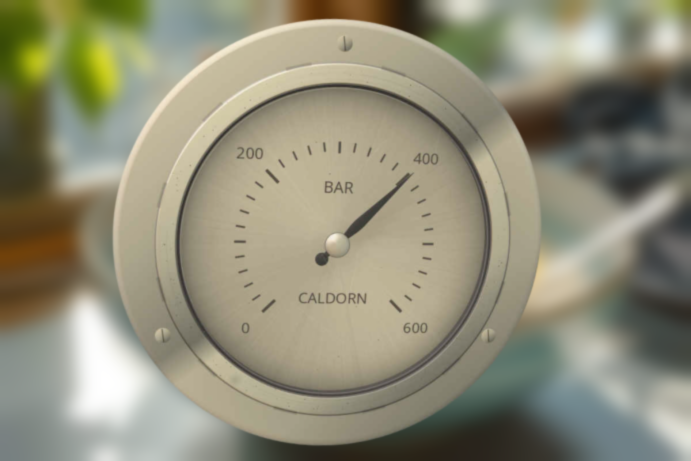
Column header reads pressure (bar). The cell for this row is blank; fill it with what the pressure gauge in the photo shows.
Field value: 400 bar
